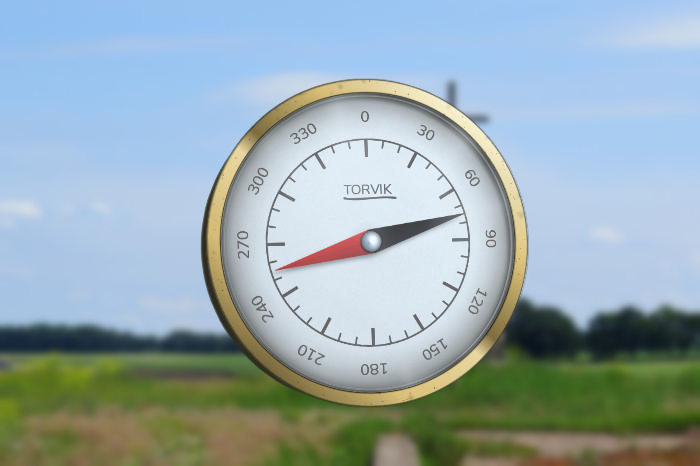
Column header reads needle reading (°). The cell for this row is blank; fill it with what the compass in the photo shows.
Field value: 255 °
